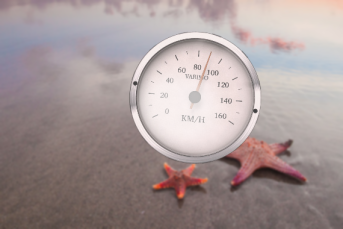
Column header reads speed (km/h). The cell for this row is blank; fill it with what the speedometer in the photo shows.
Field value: 90 km/h
